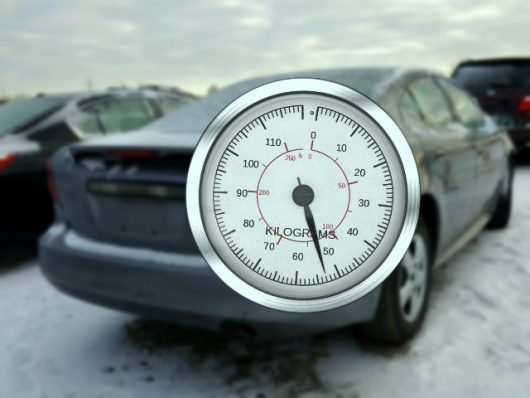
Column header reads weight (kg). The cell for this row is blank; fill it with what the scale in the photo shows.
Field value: 53 kg
